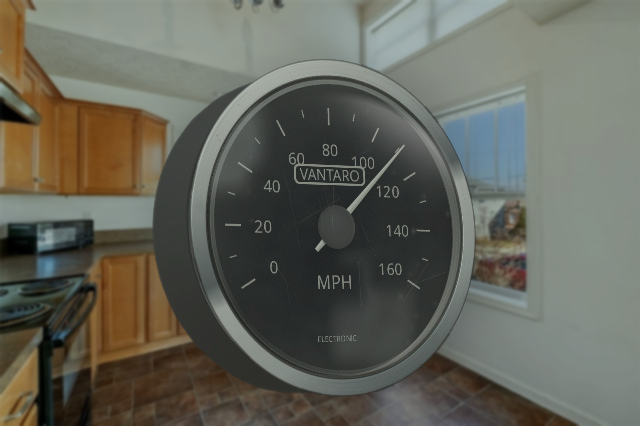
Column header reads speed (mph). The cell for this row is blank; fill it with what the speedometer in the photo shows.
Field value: 110 mph
